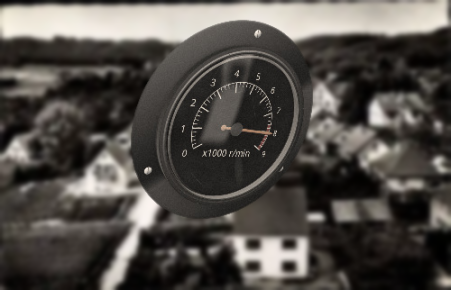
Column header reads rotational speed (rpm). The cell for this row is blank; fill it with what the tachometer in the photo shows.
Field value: 8000 rpm
